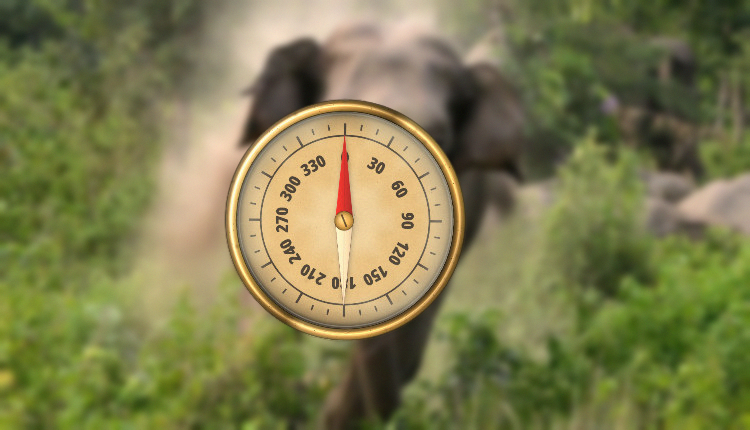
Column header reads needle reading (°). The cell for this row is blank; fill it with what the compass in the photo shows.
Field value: 0 °
